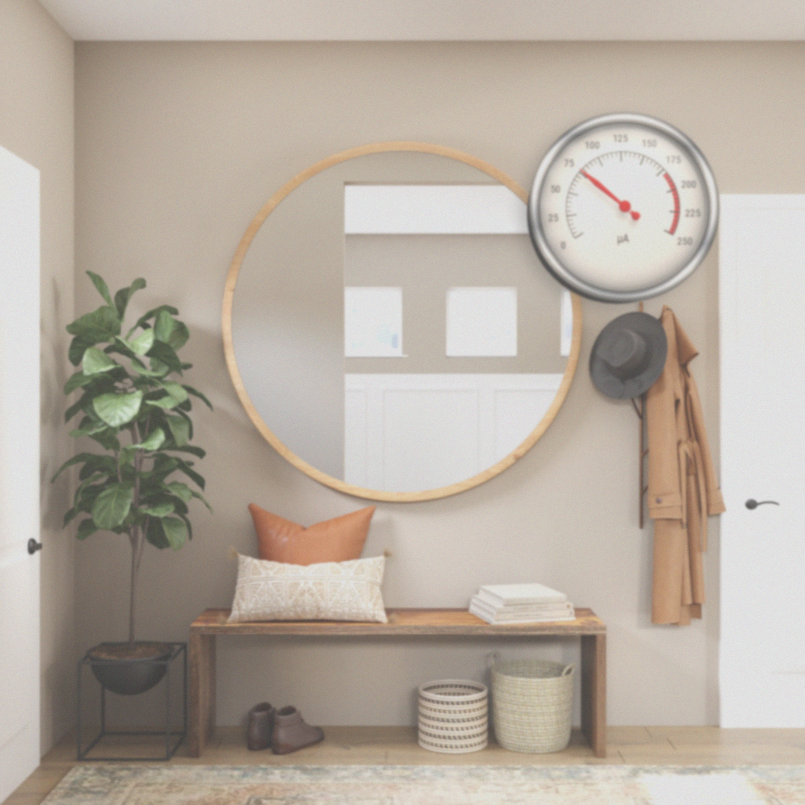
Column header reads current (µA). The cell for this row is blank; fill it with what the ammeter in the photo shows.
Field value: 75 µA
